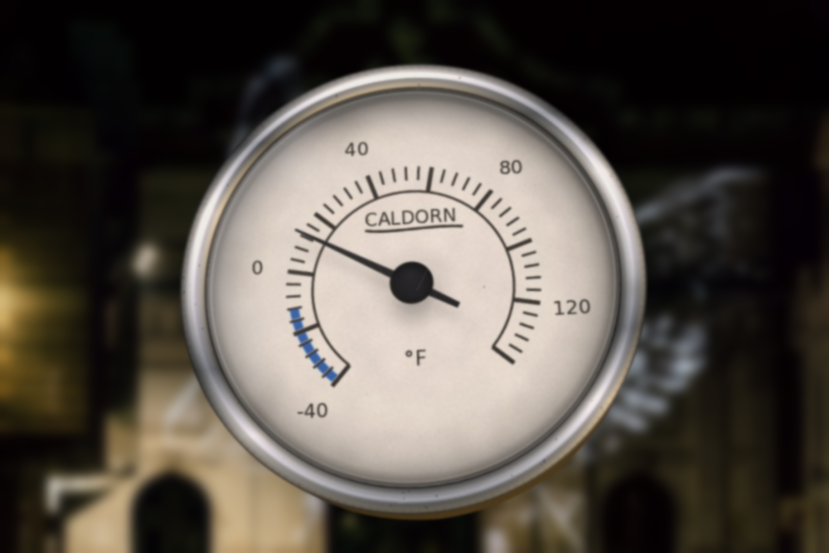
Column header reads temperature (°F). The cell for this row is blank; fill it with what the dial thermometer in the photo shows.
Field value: 12 °F
